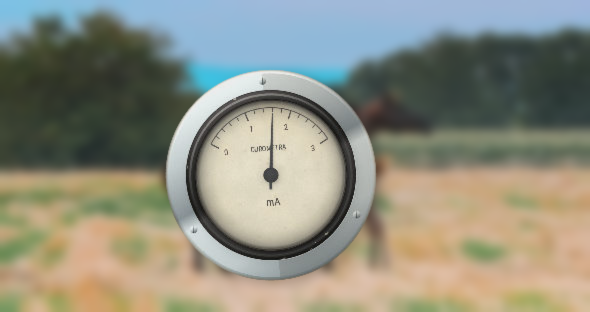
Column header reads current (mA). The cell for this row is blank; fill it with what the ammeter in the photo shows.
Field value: 1.6 mA
